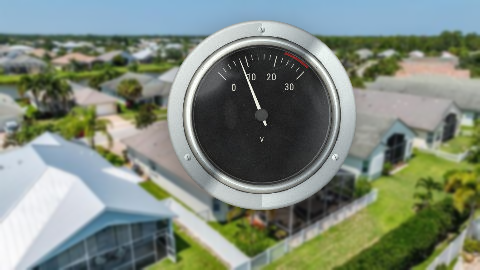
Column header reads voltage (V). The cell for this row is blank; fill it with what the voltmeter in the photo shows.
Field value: 8 V
